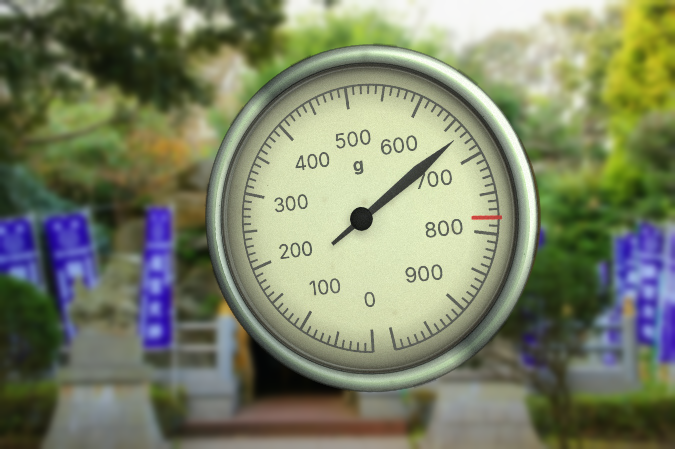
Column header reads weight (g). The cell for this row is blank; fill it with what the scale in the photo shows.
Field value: 670 g
